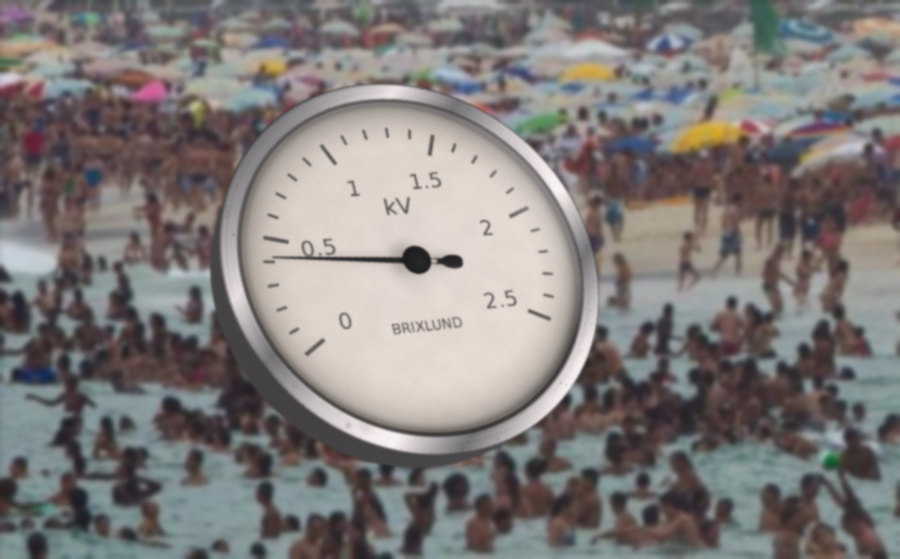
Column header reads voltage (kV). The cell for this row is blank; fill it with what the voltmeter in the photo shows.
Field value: 0.4 kV
